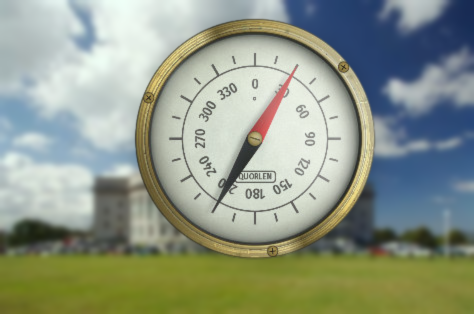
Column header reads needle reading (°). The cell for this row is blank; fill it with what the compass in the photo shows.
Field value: 30 °
